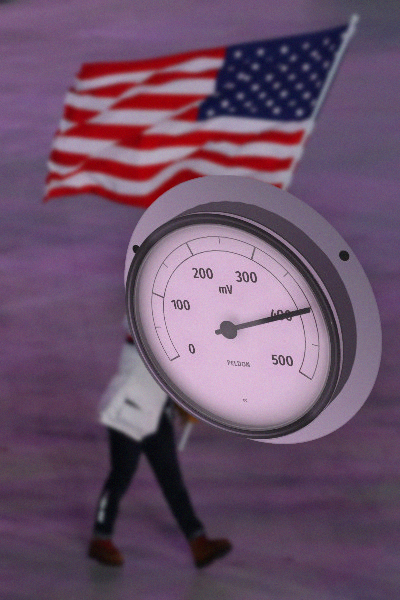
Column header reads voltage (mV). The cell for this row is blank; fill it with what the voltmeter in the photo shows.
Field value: 400 mV
